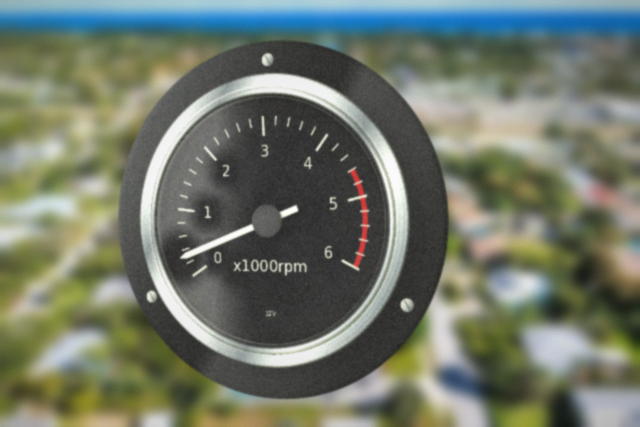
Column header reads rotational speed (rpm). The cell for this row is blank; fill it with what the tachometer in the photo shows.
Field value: 300 rpm
